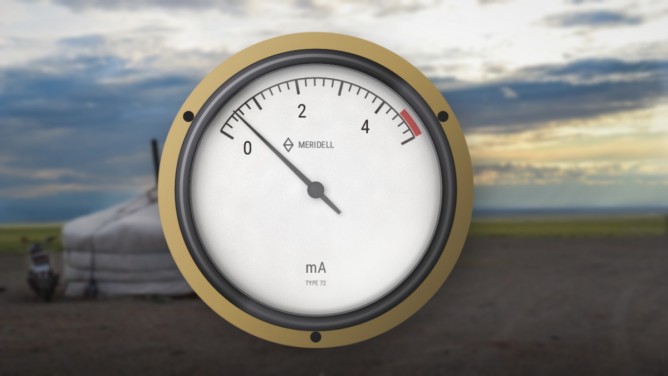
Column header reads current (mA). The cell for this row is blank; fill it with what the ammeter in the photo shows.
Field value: 0.5 mA
